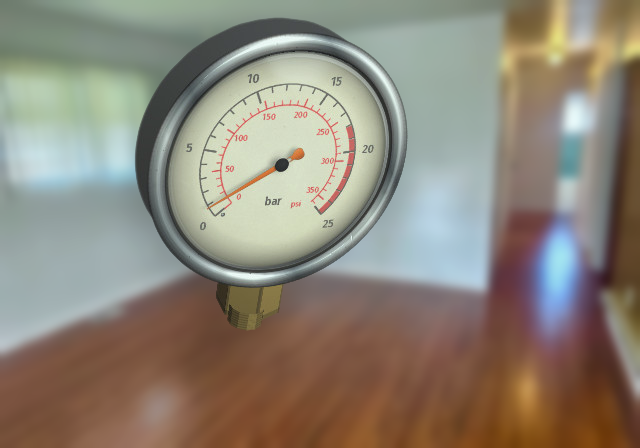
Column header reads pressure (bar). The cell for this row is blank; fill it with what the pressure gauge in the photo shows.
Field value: 1 bar
